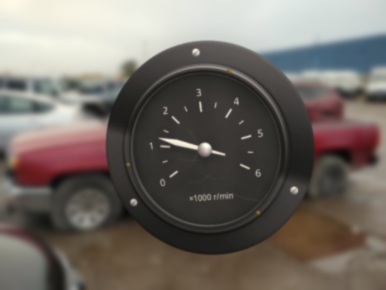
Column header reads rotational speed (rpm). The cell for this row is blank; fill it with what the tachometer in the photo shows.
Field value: 1250 rpm
